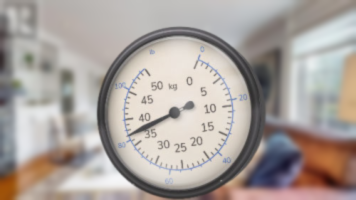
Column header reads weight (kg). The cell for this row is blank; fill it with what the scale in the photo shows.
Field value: 37 kg
